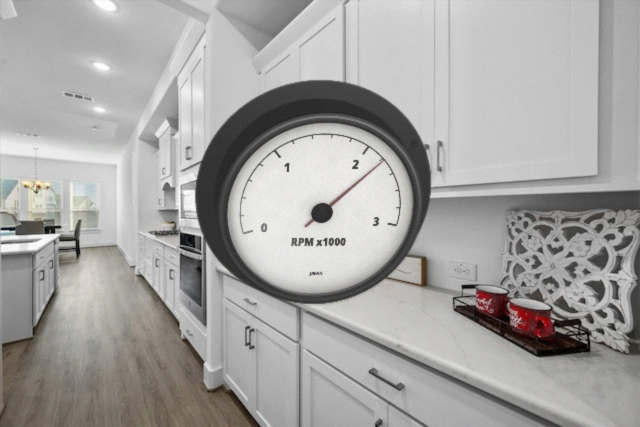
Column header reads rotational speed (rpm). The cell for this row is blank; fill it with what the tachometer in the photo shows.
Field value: 2200 rpm
